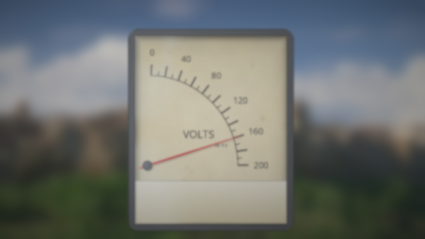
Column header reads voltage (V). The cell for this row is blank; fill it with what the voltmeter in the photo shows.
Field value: 160 V
